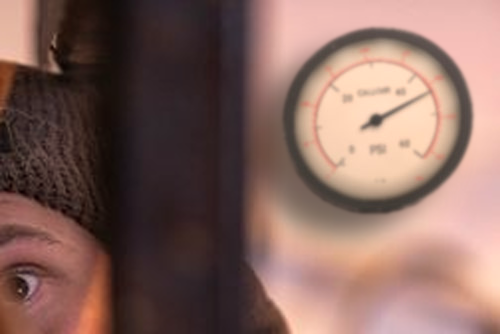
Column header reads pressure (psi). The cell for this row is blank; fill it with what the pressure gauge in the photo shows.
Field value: 45 psi
